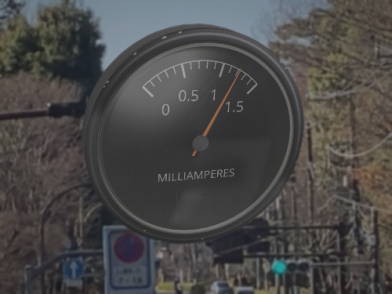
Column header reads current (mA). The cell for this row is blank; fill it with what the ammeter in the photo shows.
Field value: 1.2 mA
